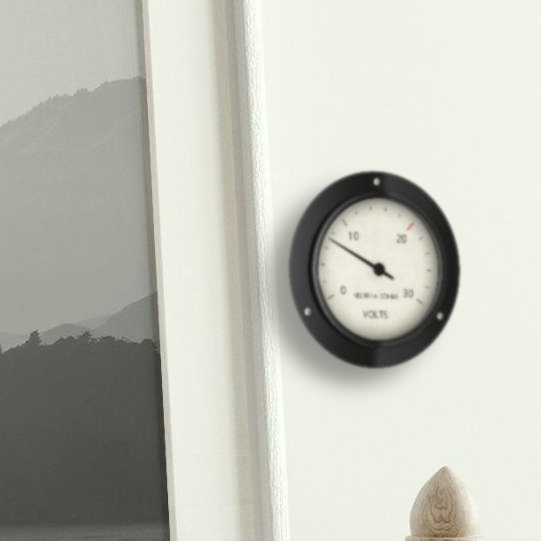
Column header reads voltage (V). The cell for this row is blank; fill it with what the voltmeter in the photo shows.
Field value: 7 V
